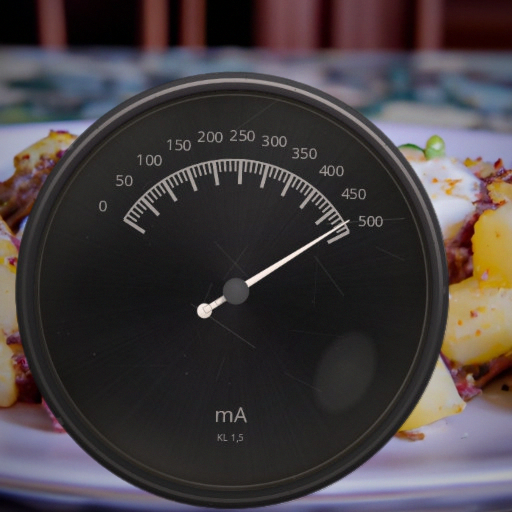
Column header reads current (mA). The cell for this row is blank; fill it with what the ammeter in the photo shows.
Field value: 480 mA
